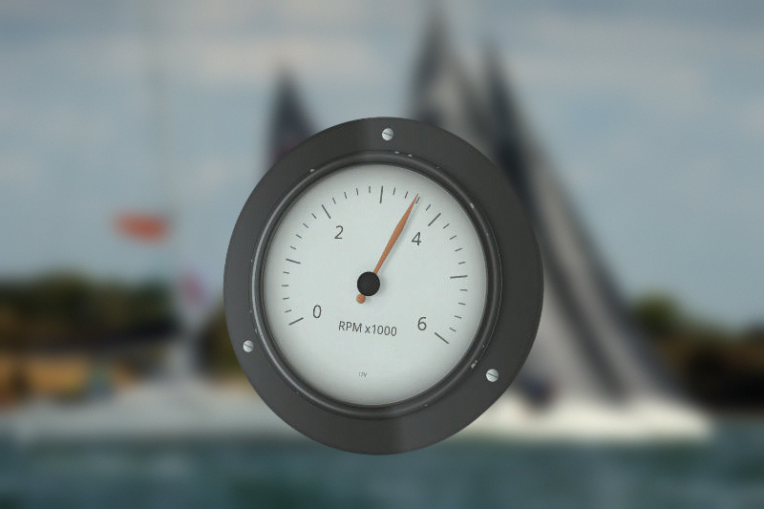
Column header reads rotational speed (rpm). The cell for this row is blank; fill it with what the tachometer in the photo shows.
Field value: 3600 rpm
